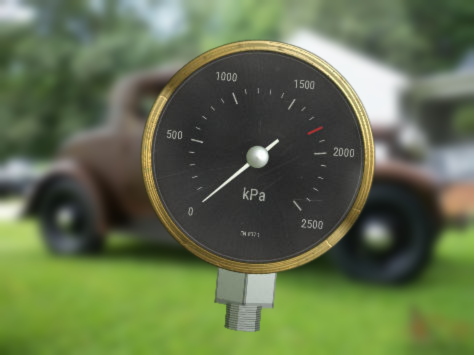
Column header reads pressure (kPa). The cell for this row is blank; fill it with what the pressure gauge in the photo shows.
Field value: 0 kPa
